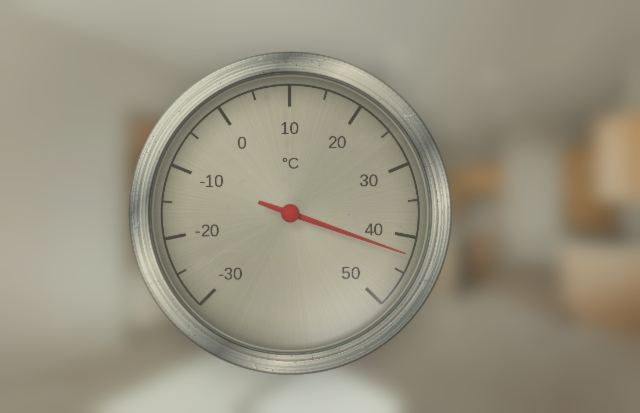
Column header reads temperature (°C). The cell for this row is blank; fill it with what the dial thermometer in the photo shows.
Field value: 42.5 °C
